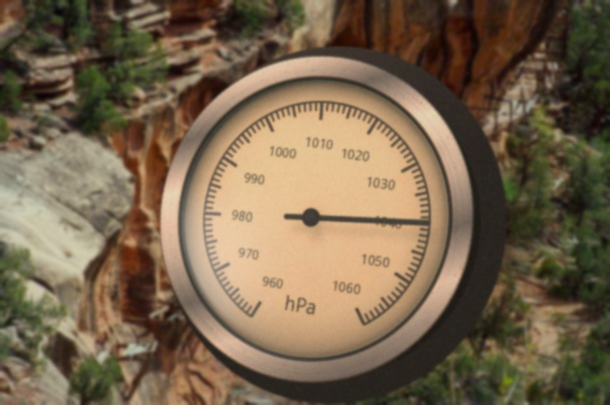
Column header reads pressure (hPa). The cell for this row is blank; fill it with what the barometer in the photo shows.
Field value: 1040 hPa
